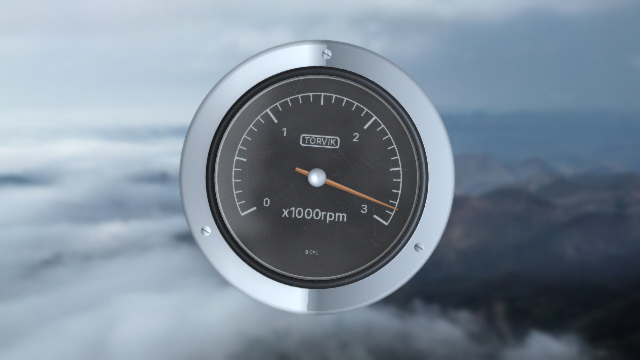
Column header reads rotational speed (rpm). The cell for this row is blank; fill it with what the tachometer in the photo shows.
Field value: 2850 rpm
